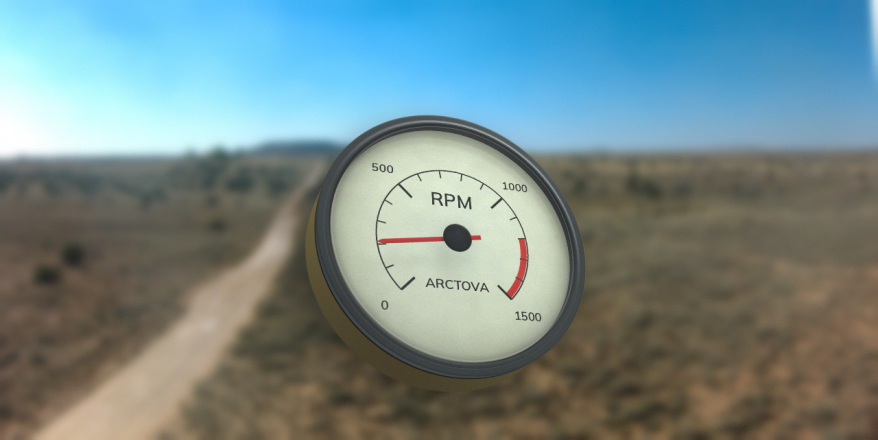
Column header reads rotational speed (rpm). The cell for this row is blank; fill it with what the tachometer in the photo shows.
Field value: 200 rpm
